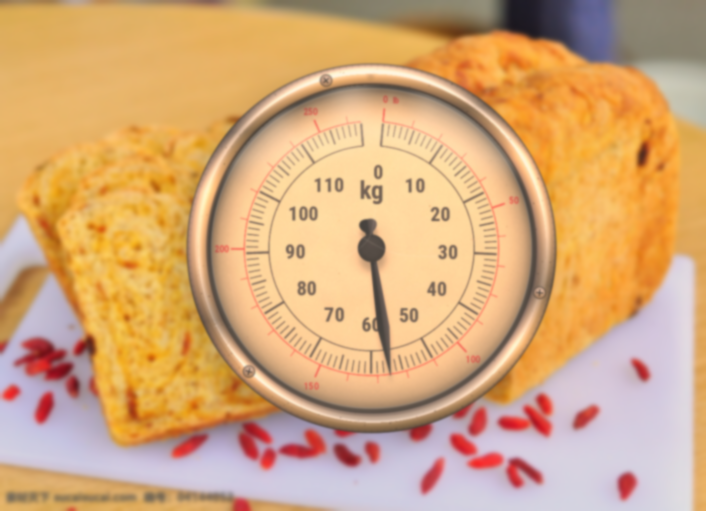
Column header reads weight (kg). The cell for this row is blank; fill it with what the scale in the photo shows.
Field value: 57 kg
